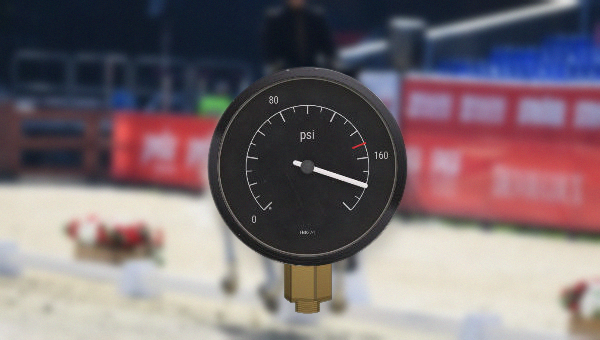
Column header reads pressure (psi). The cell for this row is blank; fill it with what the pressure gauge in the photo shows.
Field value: 180 psi
